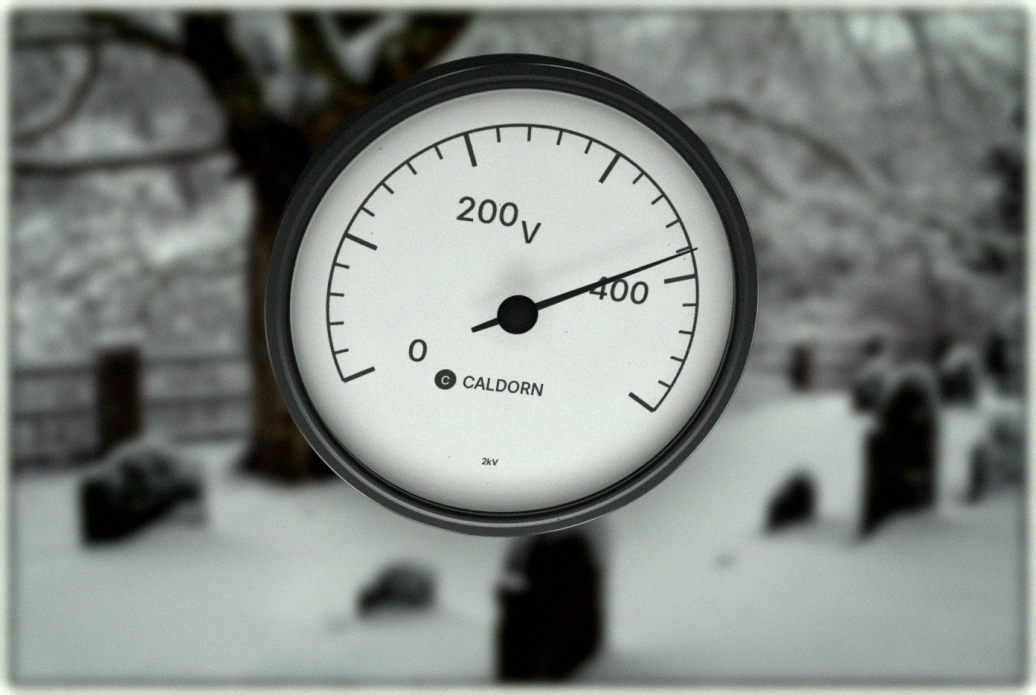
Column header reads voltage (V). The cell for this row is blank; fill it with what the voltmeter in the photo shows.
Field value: 380 V
